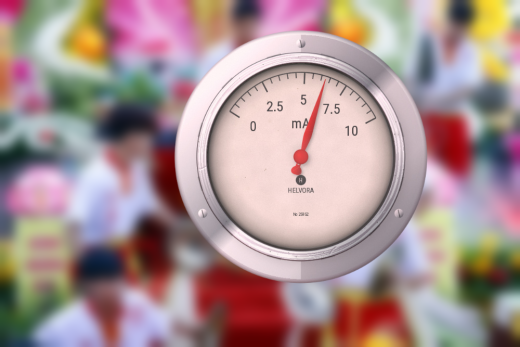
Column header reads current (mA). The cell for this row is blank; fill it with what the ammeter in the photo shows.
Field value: 6.25 mA
